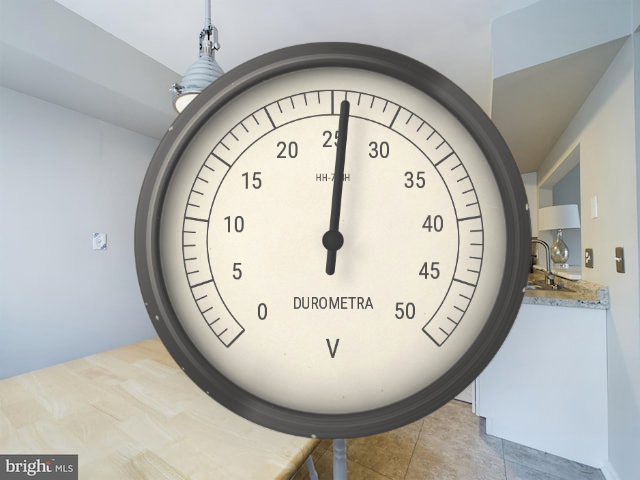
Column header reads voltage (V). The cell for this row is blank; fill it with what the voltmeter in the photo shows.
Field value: 26 V
